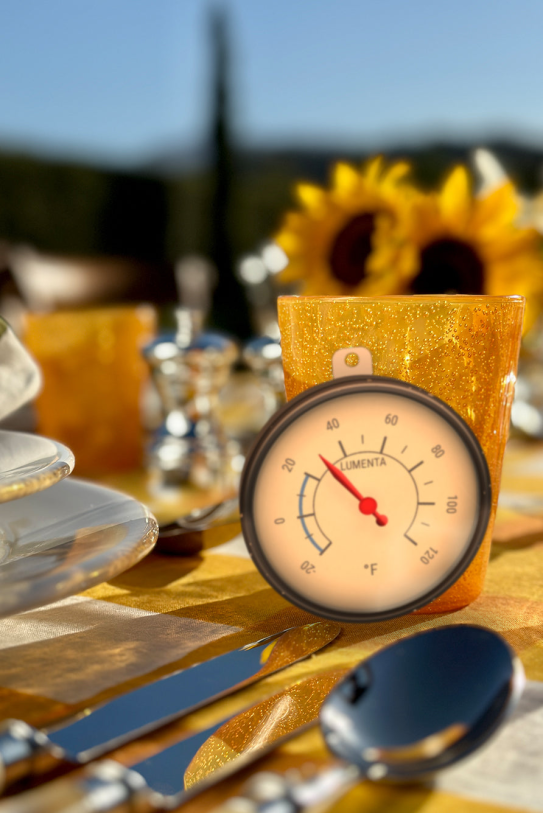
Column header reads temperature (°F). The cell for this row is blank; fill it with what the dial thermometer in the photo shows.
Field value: 30 °F
